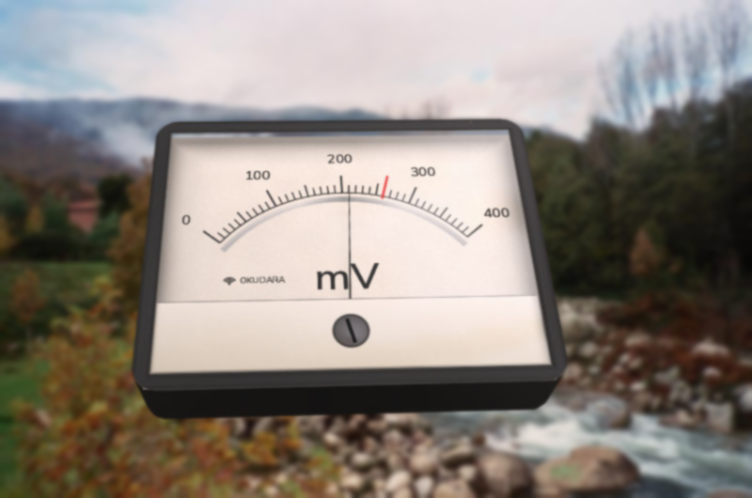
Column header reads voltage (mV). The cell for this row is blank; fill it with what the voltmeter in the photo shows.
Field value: 210 mV
